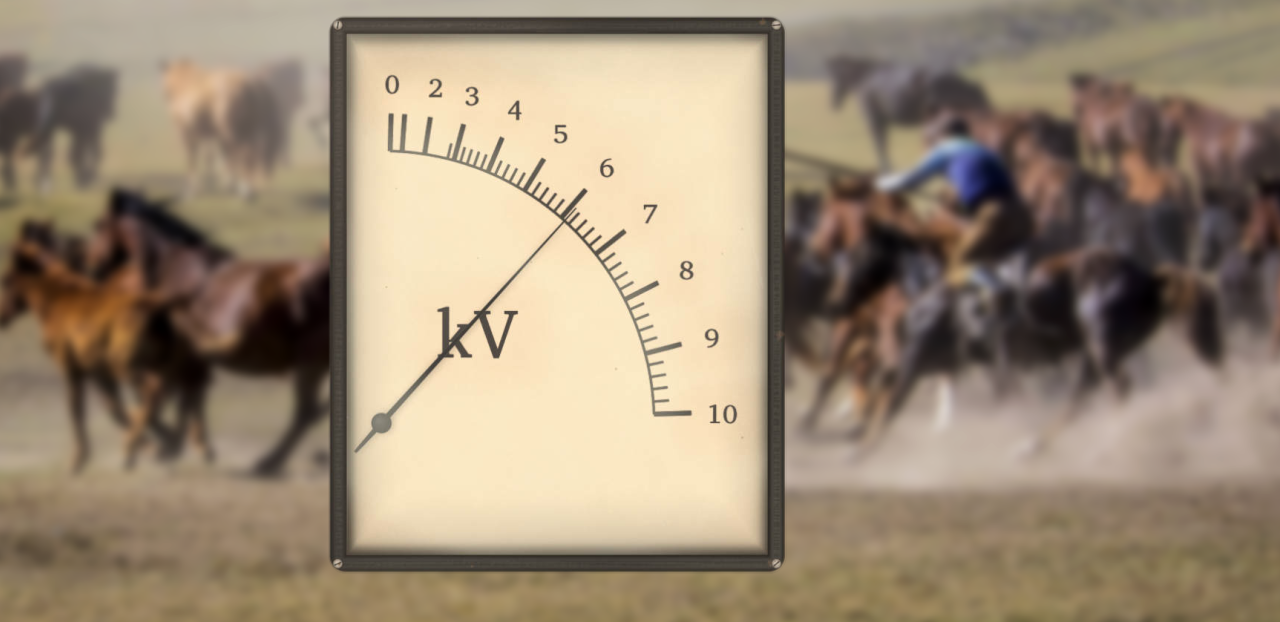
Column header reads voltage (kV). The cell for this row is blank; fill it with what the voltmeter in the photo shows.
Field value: 6.1 kV
